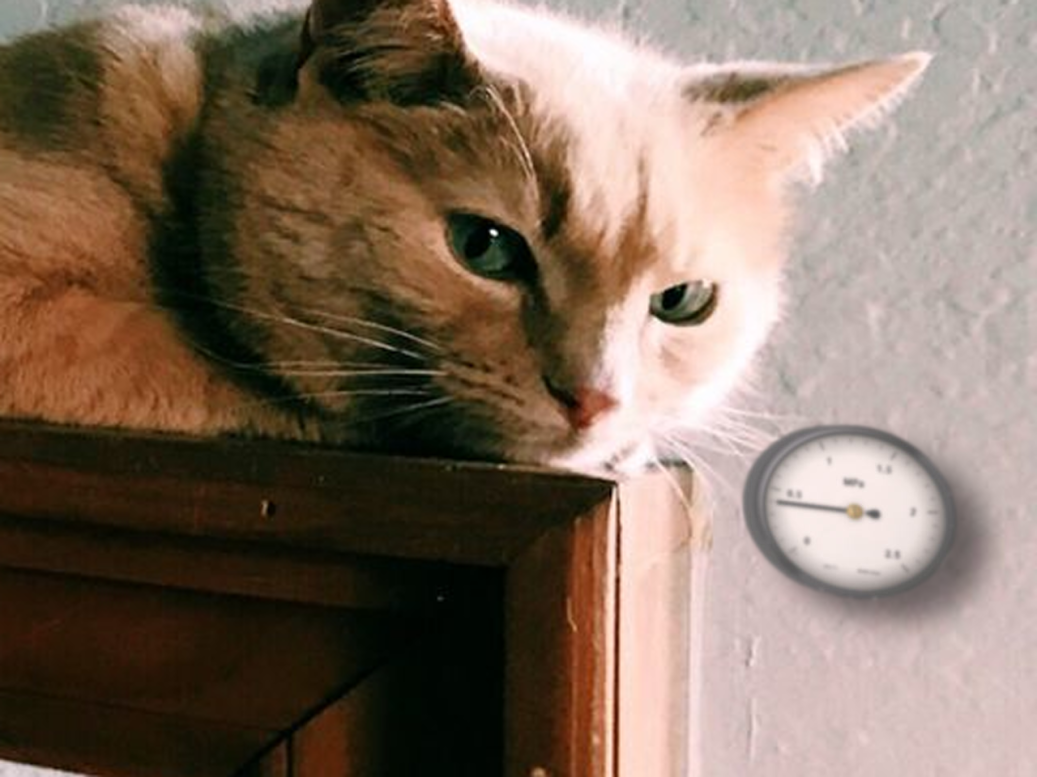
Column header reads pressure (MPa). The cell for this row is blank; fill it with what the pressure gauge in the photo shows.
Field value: 0.4 MPa
